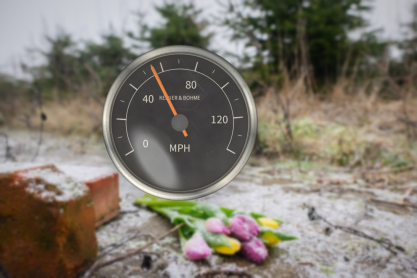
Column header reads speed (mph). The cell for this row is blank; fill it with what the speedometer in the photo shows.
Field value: 55 mph
